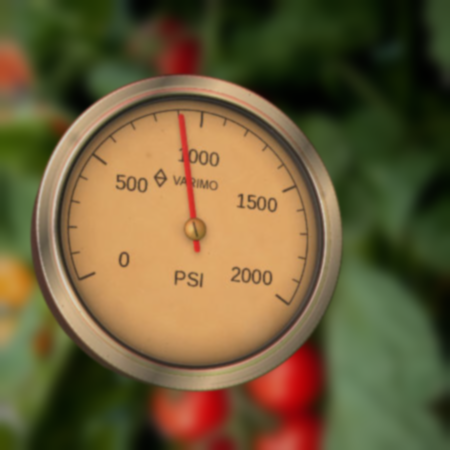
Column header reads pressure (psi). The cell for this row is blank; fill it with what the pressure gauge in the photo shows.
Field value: 900 psi
